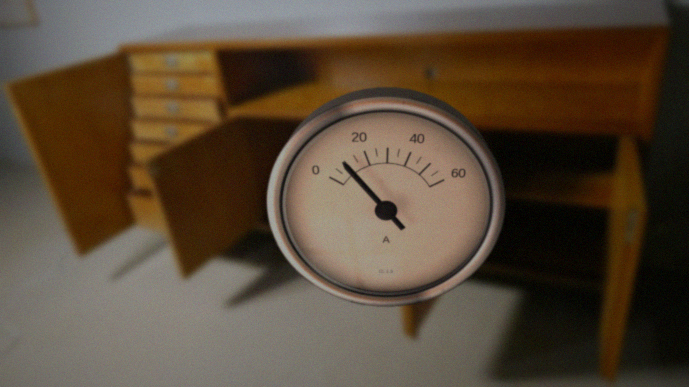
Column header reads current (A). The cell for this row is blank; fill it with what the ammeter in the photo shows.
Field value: 10 A
